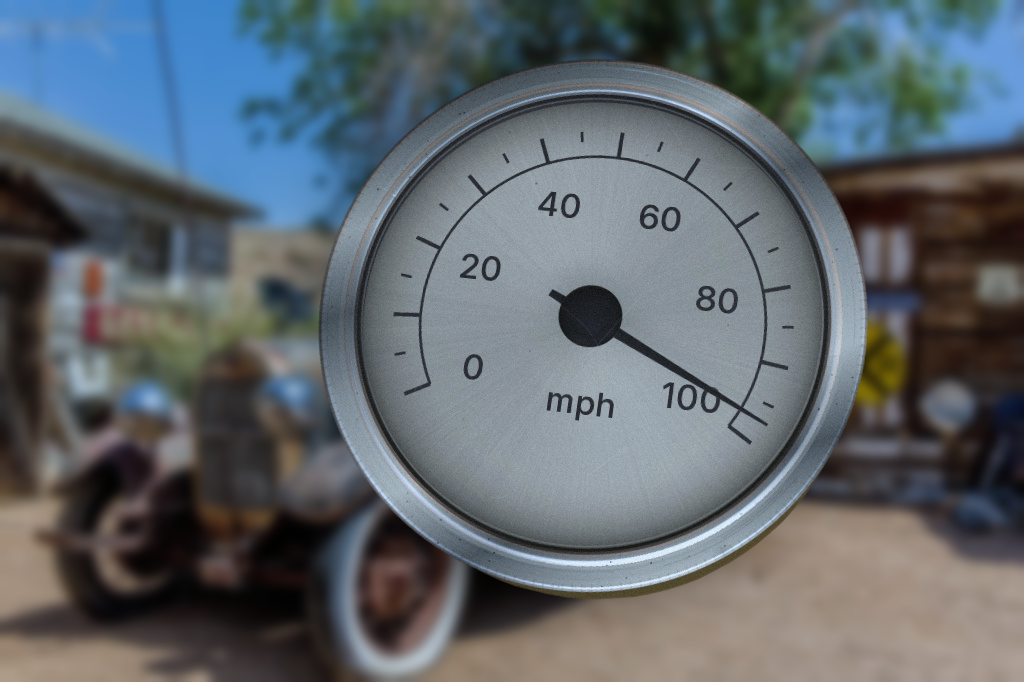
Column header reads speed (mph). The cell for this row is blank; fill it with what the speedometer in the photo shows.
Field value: 97.5 mph
